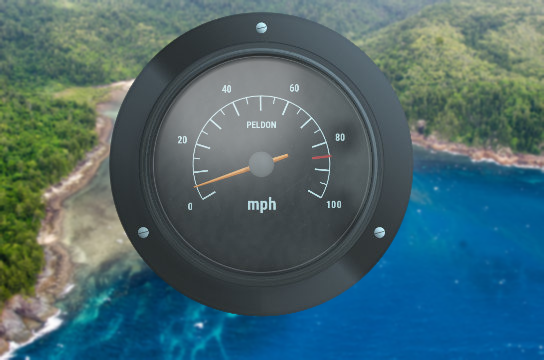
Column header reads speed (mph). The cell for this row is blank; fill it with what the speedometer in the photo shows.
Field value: 5 mph
